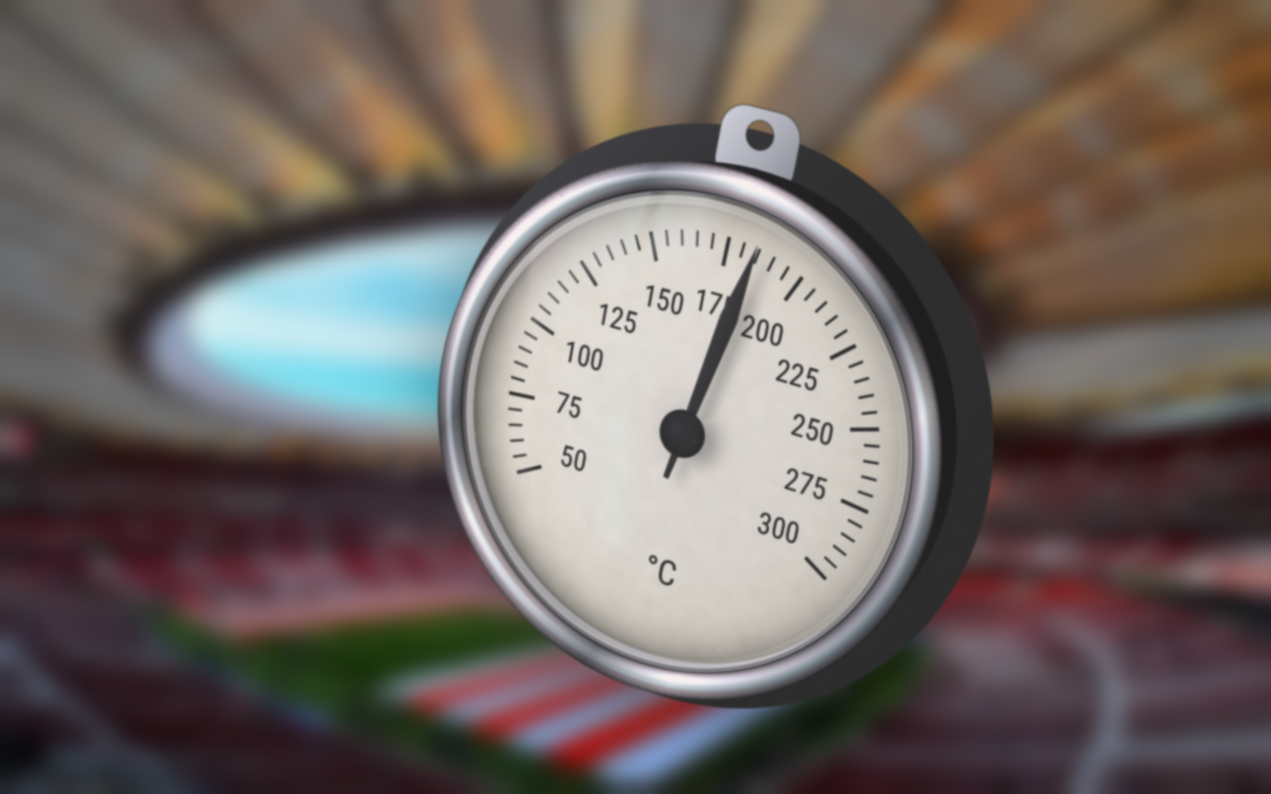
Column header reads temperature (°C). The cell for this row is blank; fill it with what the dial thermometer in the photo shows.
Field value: 185 °C
